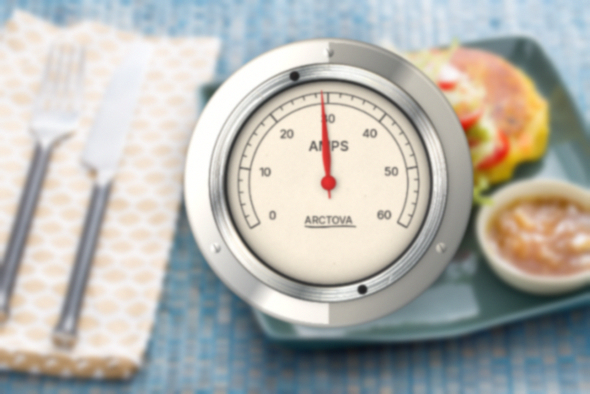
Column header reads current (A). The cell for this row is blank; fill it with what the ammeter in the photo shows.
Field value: 29 A
